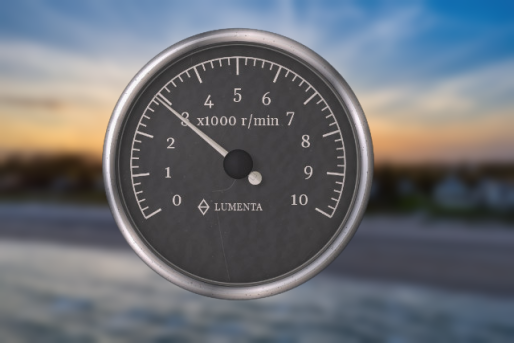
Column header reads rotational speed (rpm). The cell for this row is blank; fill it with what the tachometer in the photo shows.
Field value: 2900 rpm
